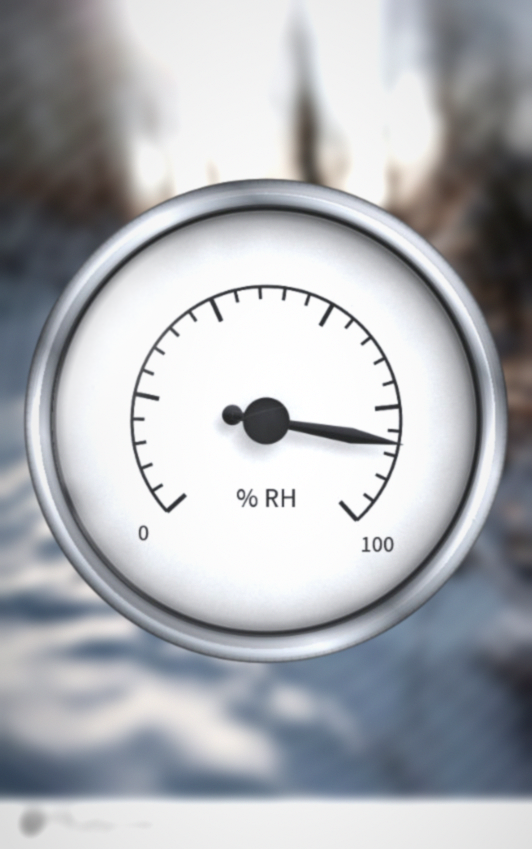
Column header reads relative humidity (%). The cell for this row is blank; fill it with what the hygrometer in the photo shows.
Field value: 86 %
